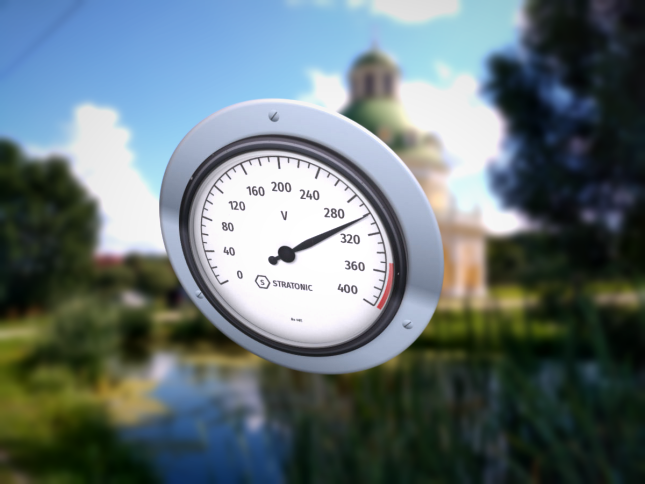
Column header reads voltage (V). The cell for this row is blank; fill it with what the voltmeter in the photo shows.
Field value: 300 V
